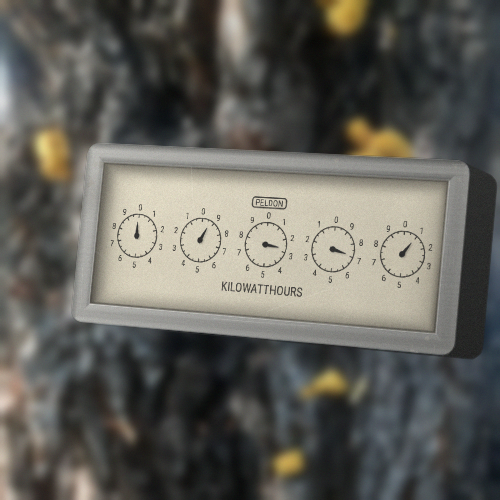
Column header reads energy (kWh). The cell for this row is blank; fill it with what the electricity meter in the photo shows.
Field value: 99271 kWh
